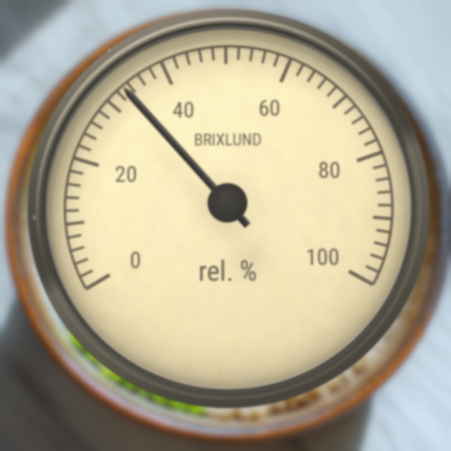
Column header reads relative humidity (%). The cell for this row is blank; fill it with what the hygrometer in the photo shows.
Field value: 33 %
